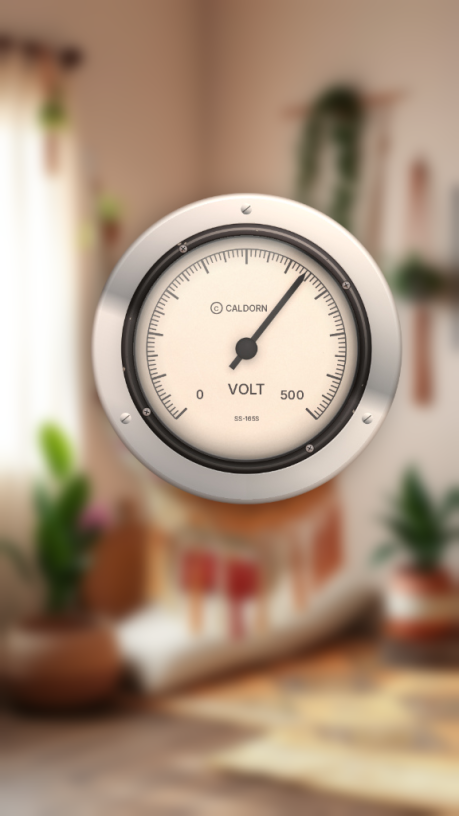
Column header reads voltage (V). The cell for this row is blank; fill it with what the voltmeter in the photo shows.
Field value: 320 V
